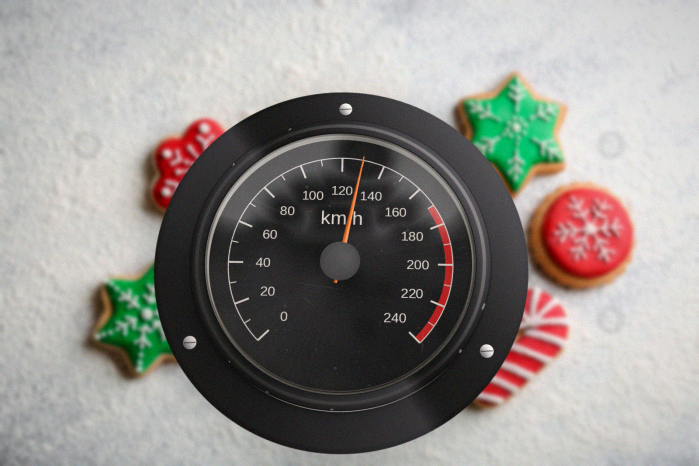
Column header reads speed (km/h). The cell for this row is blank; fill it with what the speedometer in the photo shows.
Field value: 130 km/h
